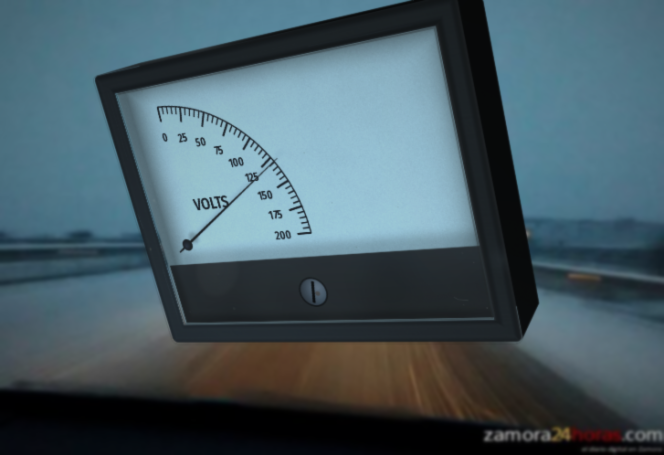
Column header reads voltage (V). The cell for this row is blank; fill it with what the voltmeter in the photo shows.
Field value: 130 V
